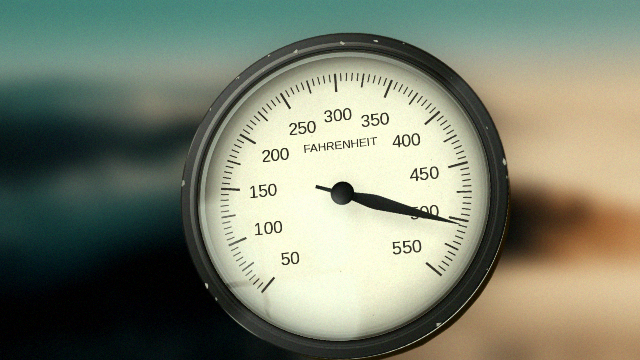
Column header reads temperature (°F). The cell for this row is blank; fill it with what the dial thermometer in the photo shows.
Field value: 505 °F
